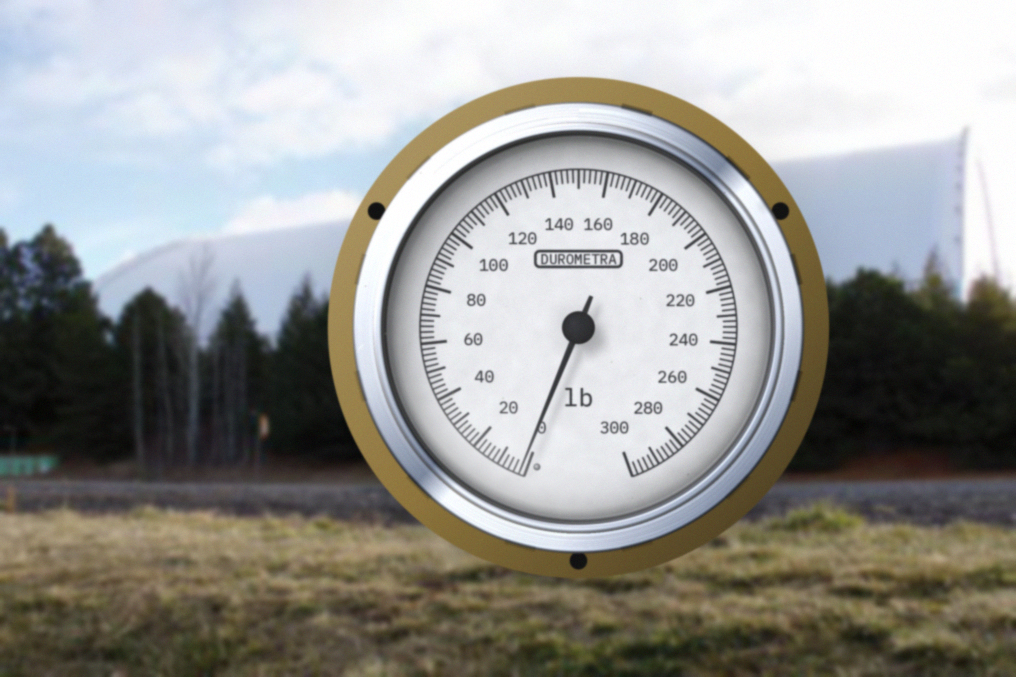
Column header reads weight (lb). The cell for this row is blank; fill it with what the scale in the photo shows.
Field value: 2 lb
